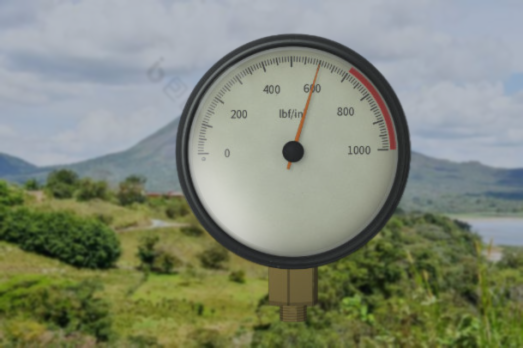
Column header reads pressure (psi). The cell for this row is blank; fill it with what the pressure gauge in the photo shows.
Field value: 600 psi
